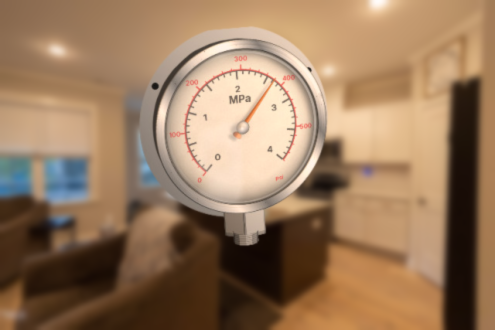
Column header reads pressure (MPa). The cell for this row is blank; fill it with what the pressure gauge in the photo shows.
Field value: 2.6 MPa
